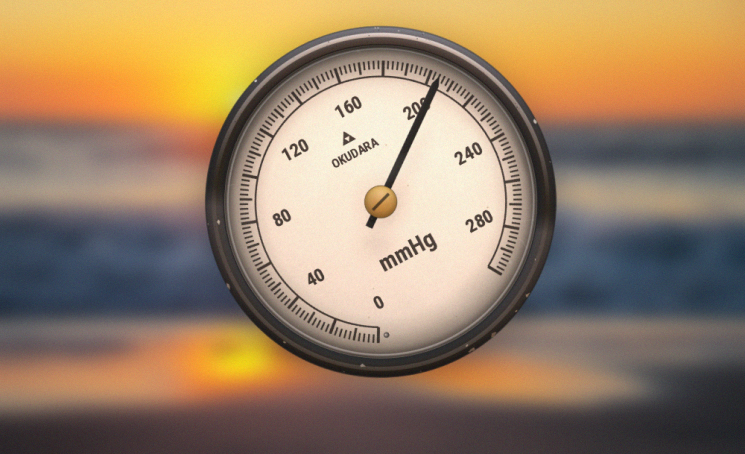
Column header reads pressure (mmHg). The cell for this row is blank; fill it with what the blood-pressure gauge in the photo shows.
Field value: 204 mmHg
